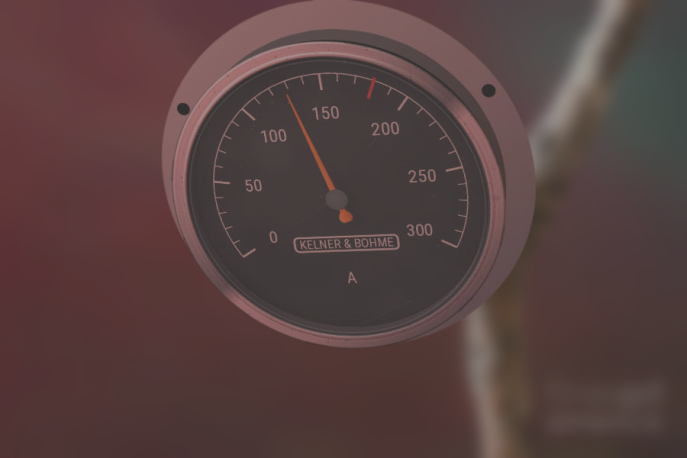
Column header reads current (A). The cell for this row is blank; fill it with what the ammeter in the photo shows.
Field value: 130 A
